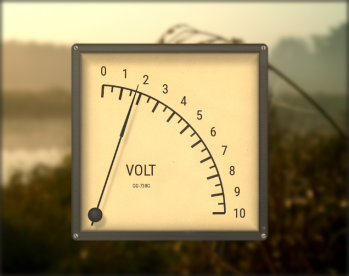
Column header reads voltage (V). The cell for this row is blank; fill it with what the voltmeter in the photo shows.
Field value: 1.75 V
